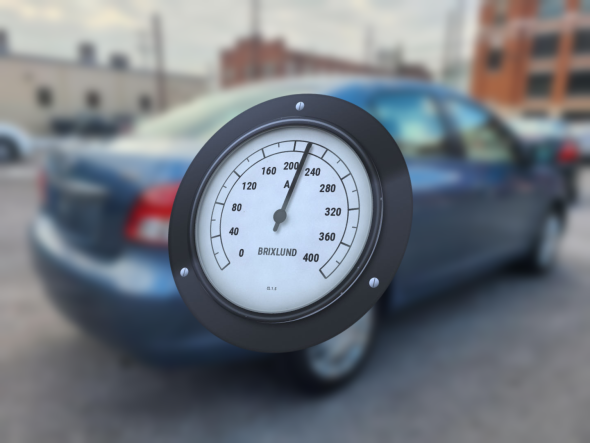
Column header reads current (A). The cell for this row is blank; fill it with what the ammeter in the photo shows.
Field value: 220 A
